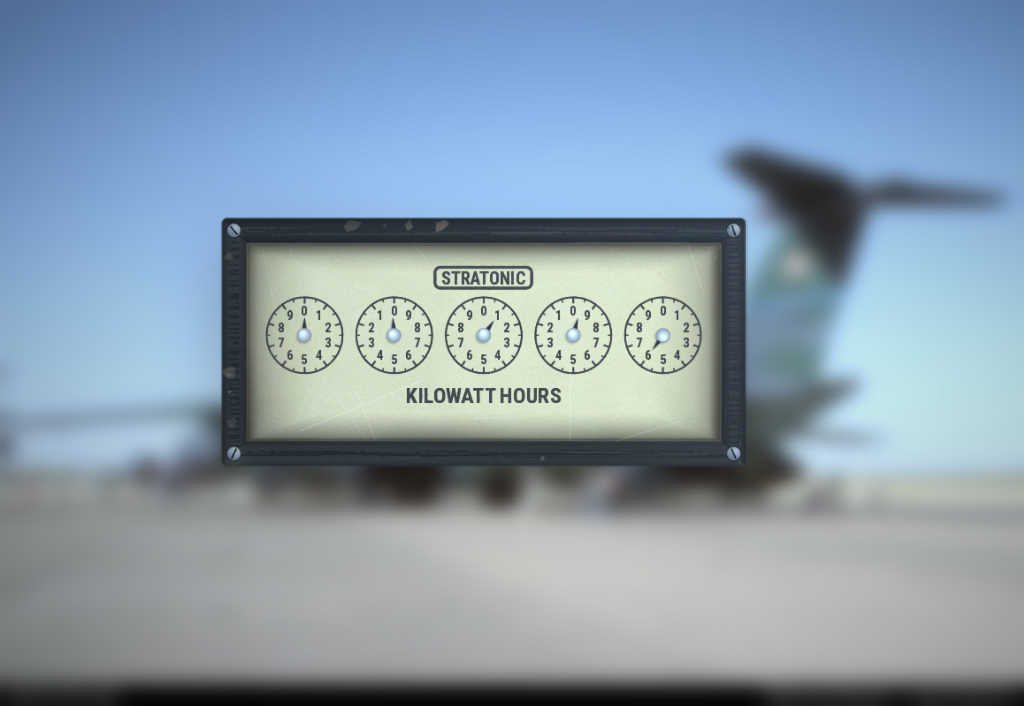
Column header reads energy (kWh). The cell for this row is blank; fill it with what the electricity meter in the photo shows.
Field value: 96 kWh
